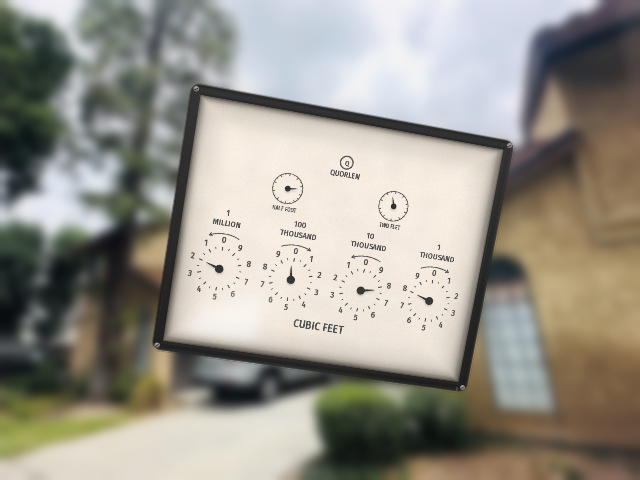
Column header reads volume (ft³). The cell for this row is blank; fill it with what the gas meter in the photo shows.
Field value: 197800 ft³
